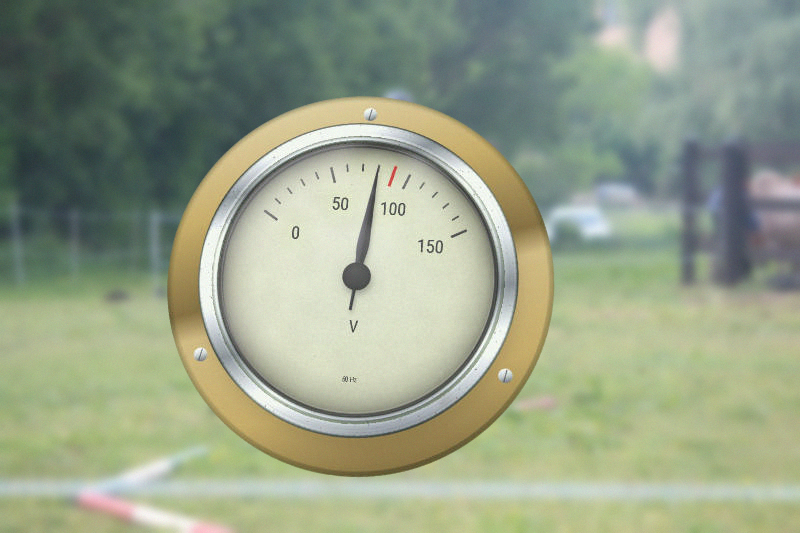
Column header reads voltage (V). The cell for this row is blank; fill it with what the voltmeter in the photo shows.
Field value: 80 V
